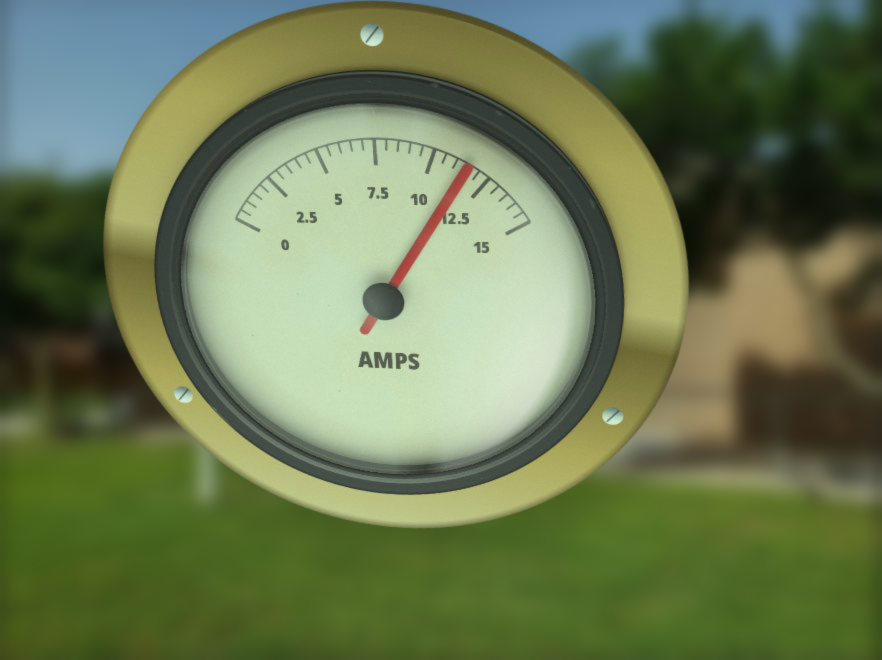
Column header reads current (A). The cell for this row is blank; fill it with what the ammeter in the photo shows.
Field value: 11.5 A
